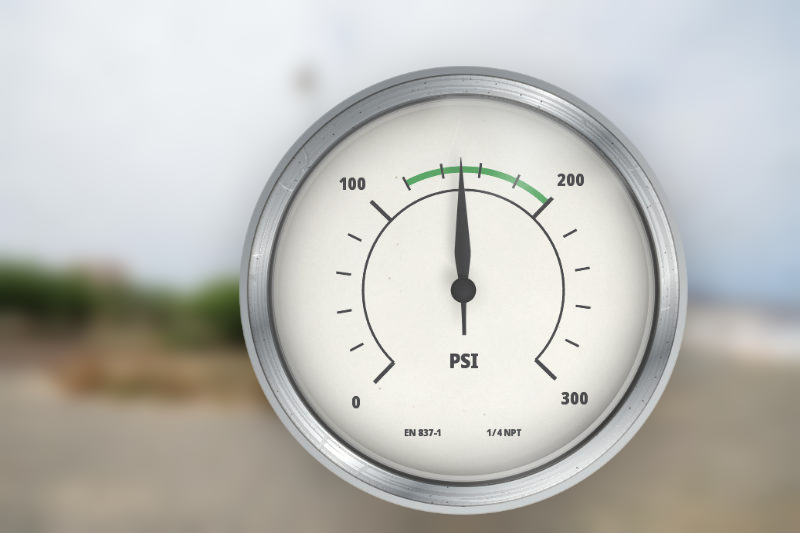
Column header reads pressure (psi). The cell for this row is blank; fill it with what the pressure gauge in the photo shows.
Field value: 150 psi
